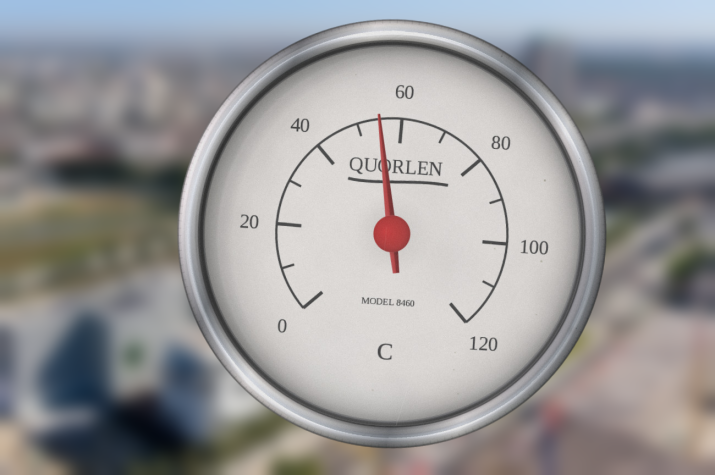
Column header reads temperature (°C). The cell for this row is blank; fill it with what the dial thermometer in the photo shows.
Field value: 55 °C
